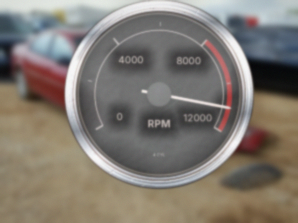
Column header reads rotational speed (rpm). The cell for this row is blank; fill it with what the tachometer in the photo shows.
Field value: 11000 rpm
